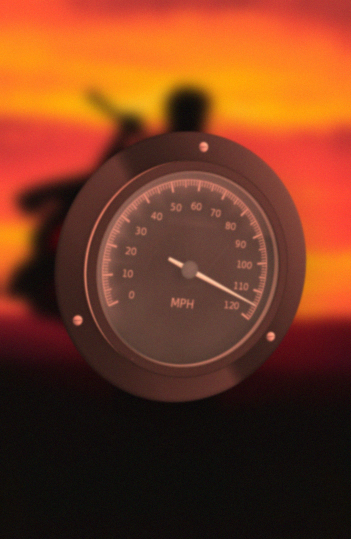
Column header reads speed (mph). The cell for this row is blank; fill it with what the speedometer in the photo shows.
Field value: 115 mph
